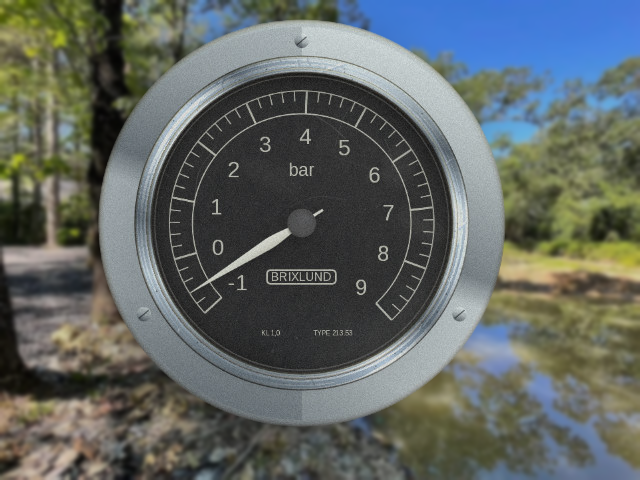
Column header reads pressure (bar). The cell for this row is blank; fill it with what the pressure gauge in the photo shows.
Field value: -0.6 bar
